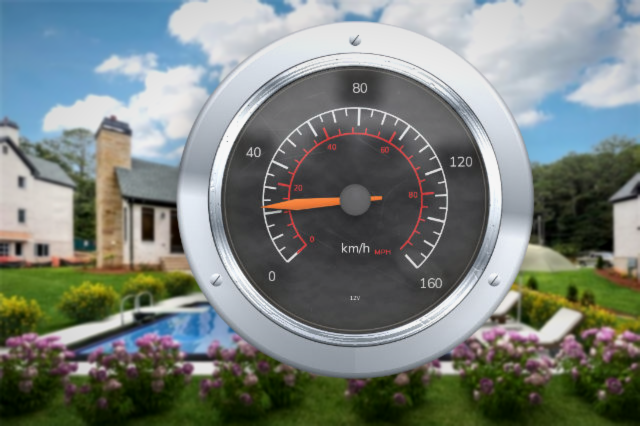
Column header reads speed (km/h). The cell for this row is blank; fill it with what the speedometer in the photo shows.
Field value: 22.5 km/h
